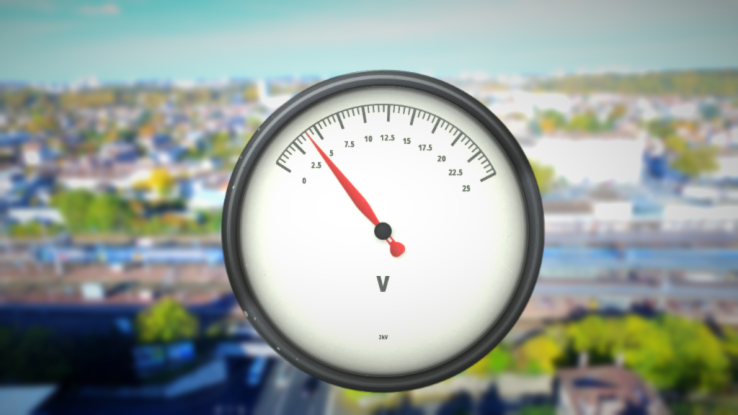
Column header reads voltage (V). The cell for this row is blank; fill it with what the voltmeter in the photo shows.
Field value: 4 V
